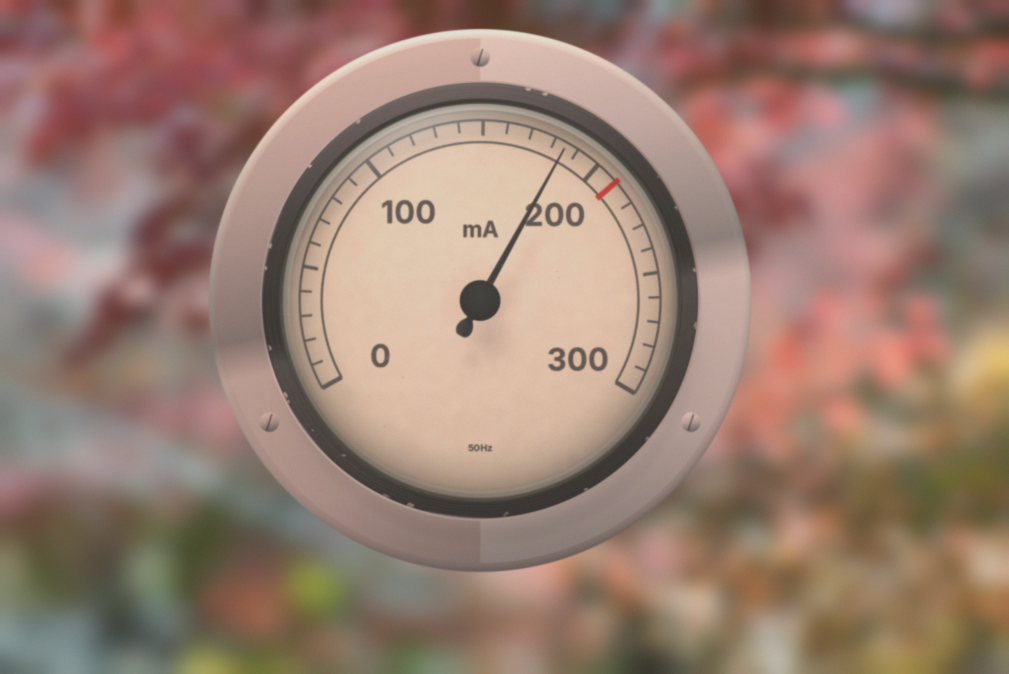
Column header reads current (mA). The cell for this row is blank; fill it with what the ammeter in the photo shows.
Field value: 185 mA
